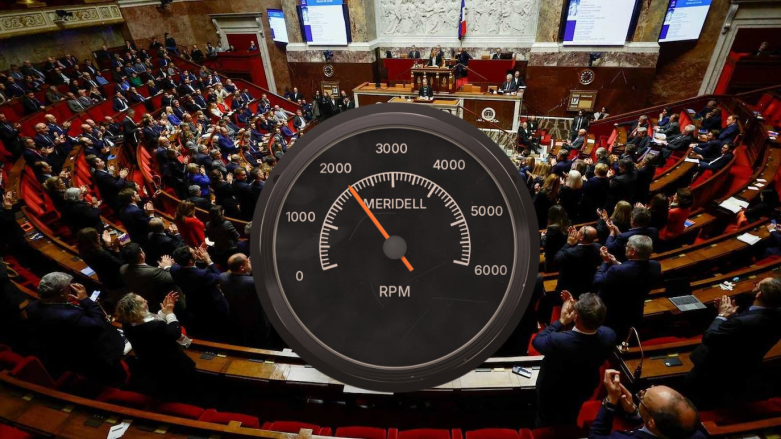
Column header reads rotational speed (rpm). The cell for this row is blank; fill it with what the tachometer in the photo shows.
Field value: 2000 rpm
